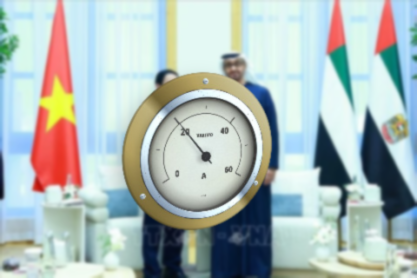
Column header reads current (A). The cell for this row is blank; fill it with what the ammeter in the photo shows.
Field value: 20 A
